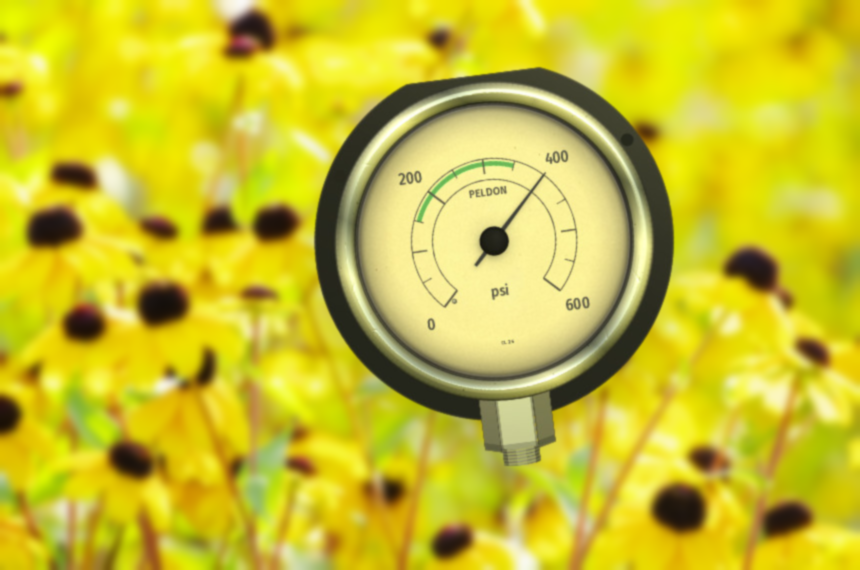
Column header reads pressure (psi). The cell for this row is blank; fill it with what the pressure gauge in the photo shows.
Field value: 400 psi
